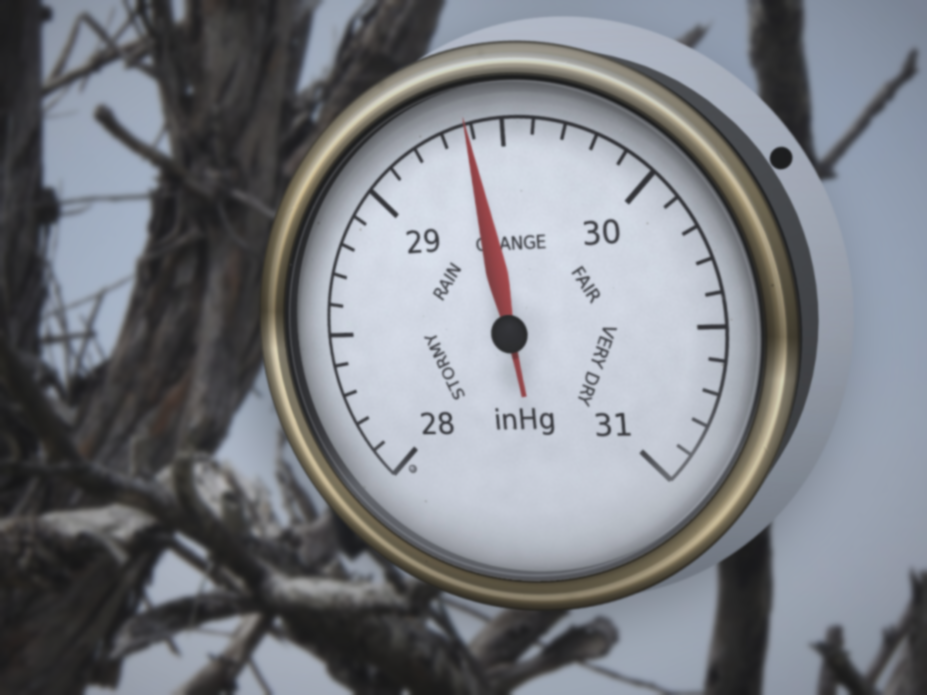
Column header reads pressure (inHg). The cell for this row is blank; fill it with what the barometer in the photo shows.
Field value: 29.4 inHg
